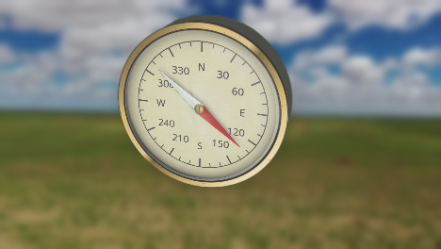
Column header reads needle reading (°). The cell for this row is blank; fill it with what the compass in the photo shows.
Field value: 130 °
